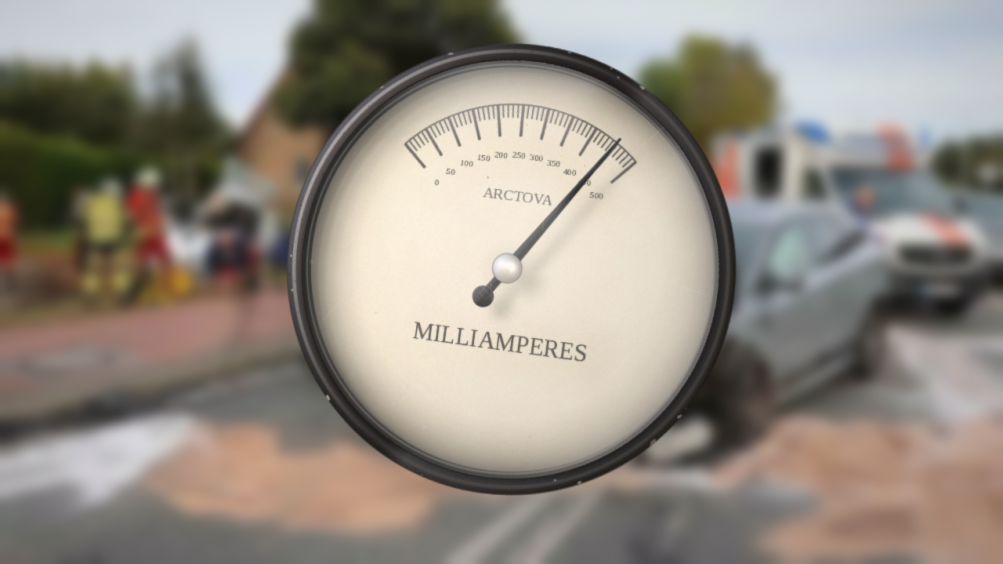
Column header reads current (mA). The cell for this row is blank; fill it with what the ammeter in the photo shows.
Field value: 450 mA
